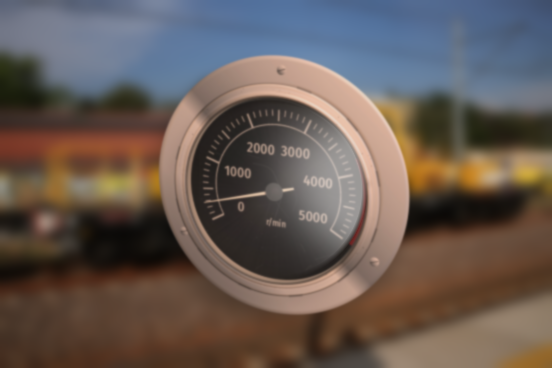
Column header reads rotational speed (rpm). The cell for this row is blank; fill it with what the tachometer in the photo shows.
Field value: 300 rpm
